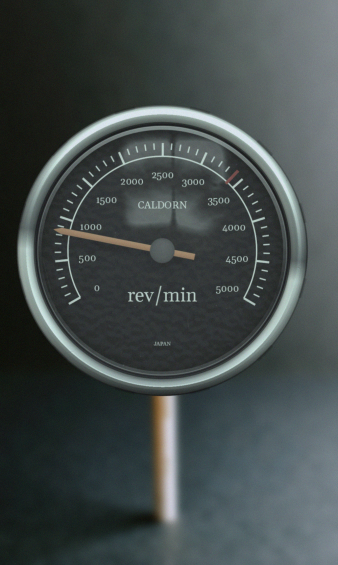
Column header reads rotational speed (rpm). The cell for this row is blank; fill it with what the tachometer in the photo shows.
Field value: 850 rpm
